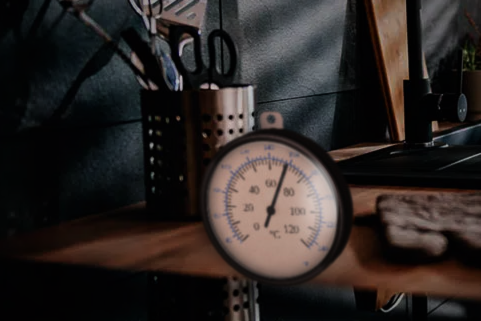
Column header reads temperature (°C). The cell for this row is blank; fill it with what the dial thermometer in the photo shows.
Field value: 70 °C
